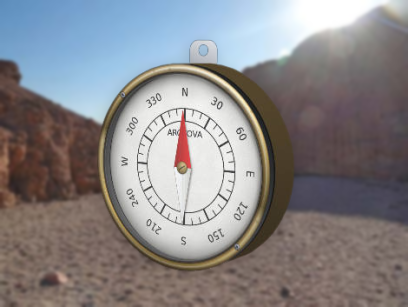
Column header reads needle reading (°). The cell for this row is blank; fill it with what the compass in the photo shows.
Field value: 0 °
